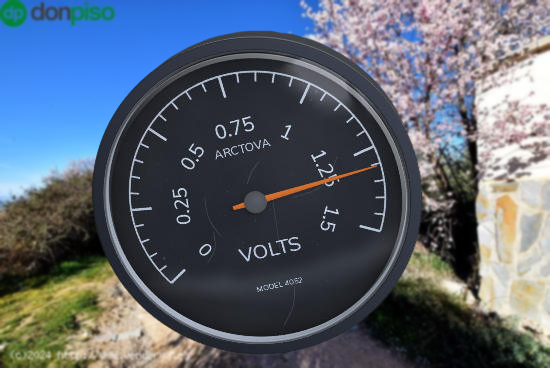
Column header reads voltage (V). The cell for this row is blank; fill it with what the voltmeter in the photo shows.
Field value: 1.3 V
